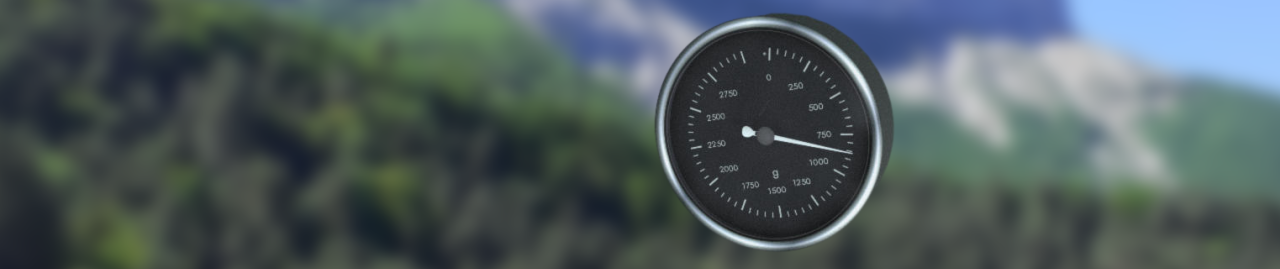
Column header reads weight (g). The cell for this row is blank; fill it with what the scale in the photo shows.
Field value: 850 g
